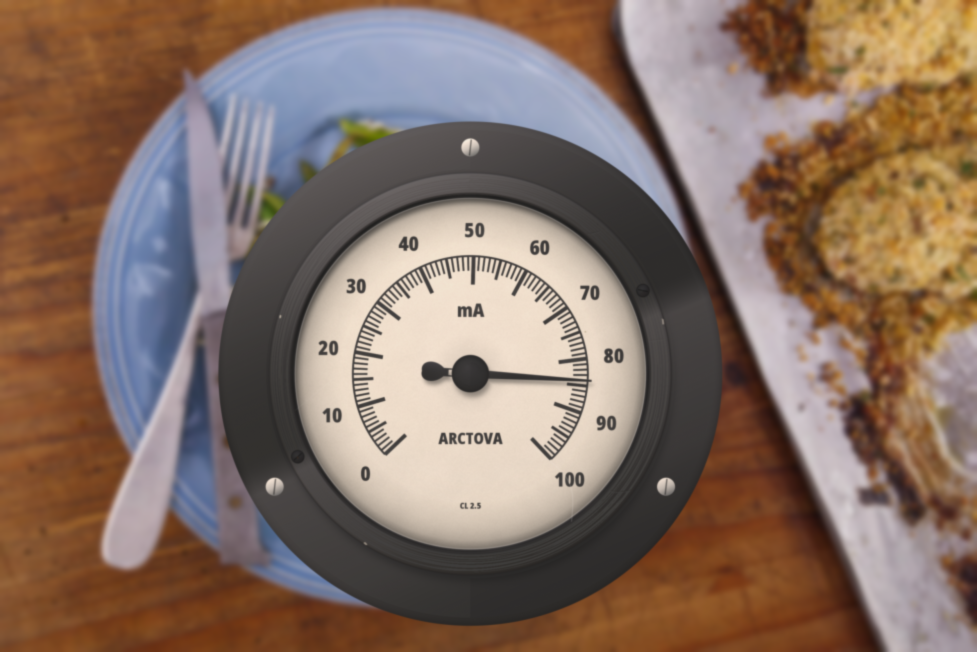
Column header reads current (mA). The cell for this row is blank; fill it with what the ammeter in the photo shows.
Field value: 84 mA
